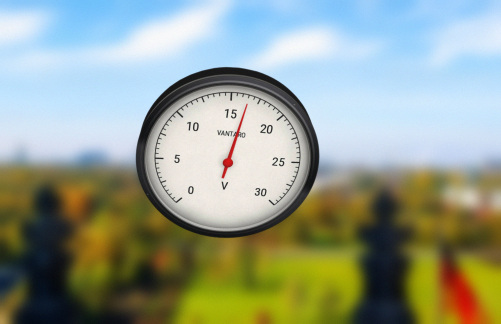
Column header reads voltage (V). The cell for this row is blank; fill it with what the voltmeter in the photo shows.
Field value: 16.5 V
